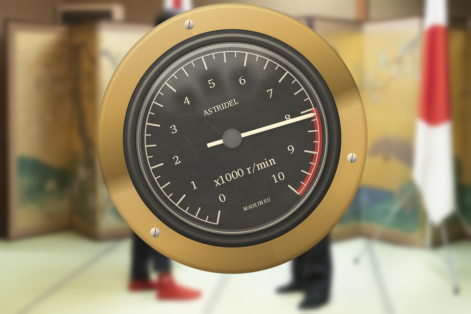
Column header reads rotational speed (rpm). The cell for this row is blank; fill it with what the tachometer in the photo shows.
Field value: 8125 rpm
